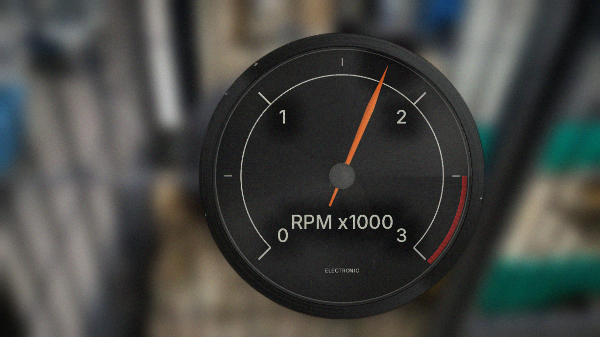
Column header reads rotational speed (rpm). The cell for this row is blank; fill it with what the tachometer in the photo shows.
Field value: 1750 rpm
